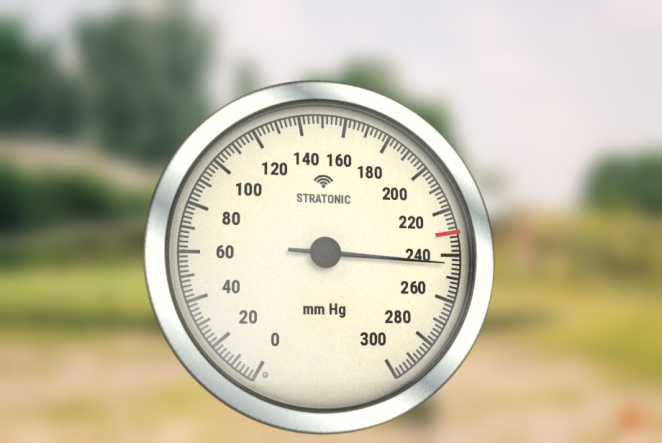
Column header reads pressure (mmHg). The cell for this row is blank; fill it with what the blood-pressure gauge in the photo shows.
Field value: 244 mmHg
